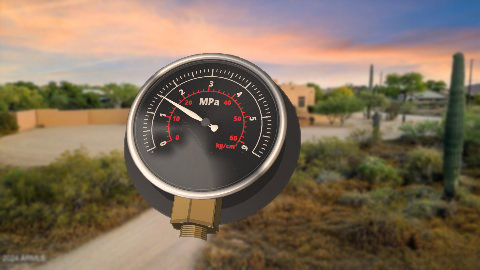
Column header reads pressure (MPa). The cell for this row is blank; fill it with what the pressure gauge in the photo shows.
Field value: 1.5 MPa
